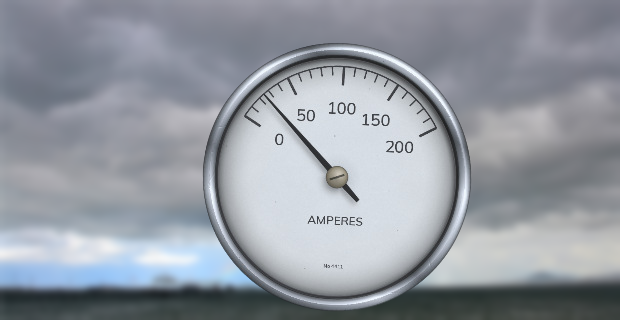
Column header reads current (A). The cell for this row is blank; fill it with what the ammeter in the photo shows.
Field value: 25 A
